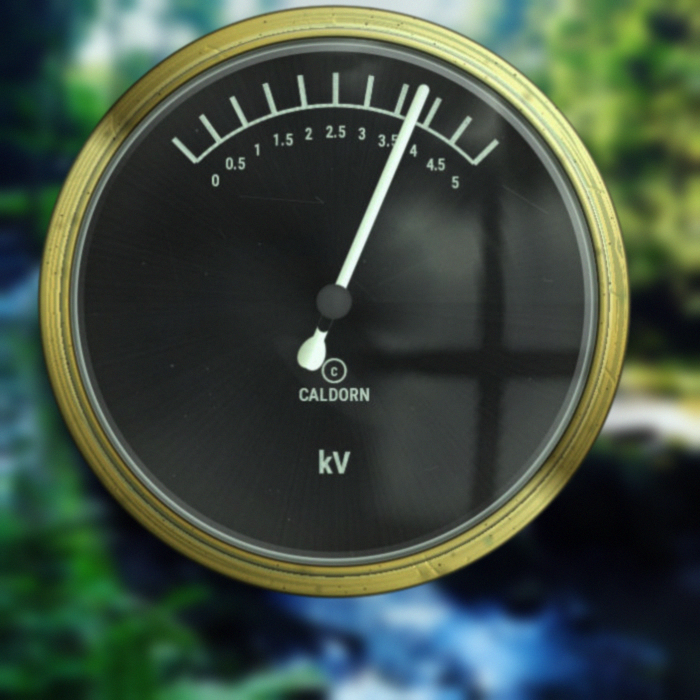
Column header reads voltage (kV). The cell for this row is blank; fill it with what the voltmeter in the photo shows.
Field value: 3.75 kV
